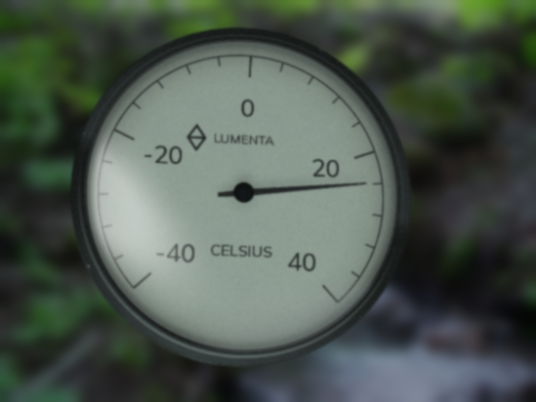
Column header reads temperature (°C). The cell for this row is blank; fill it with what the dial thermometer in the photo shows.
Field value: 24 °C
